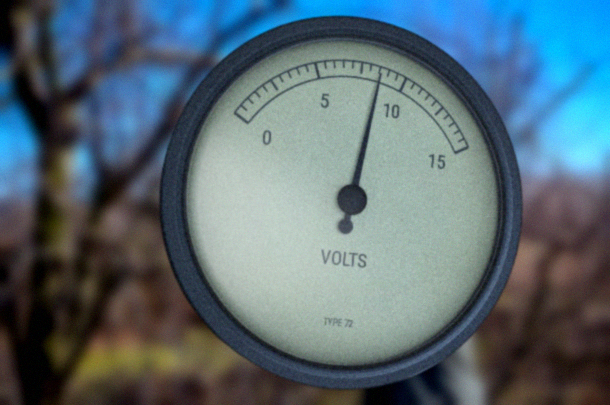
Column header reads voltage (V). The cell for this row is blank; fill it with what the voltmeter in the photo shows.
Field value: 8.5 V
